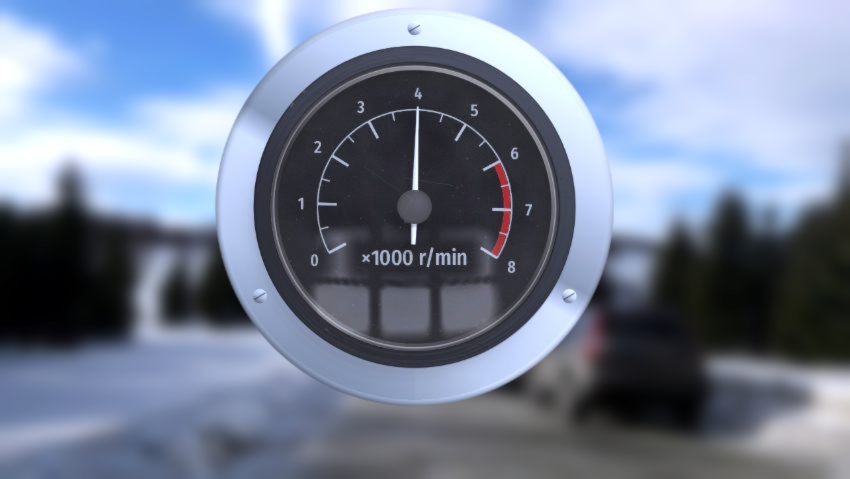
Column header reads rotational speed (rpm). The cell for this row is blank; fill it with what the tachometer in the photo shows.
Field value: 4000 rpm
